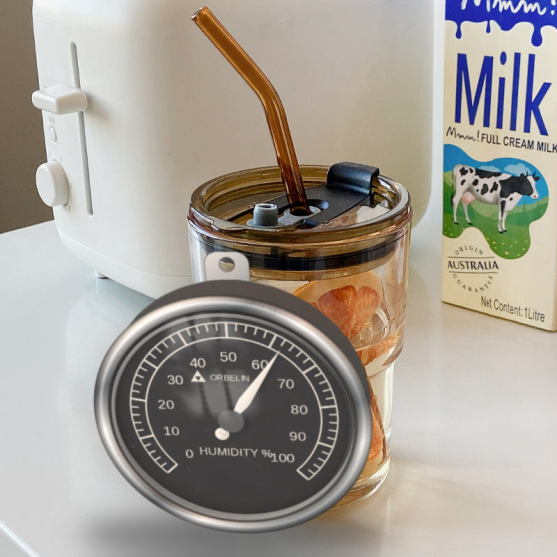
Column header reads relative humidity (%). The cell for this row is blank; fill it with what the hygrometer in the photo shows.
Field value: 62 %
